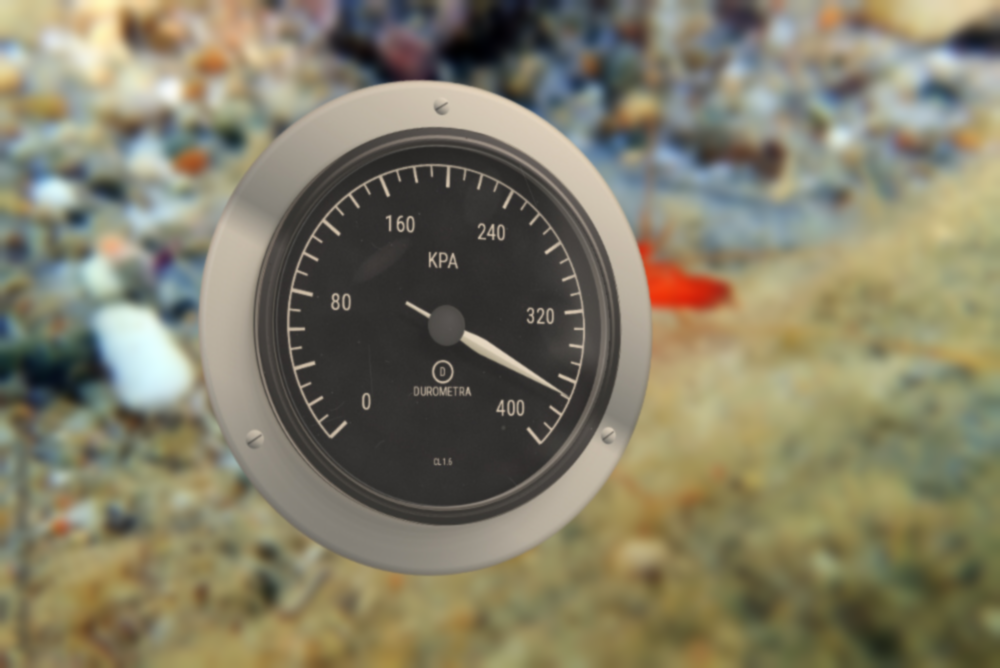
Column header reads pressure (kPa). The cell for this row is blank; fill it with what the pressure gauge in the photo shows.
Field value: 370 kPa
